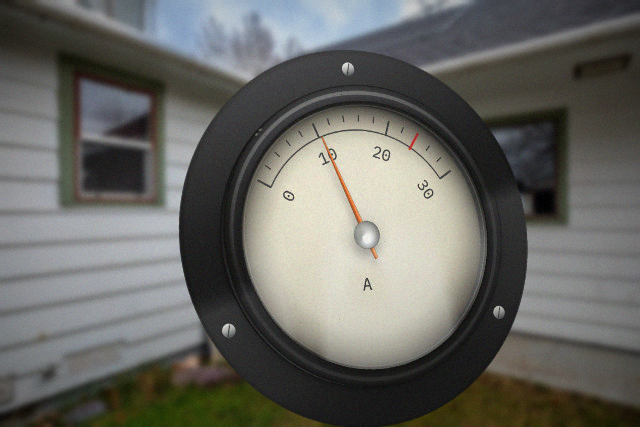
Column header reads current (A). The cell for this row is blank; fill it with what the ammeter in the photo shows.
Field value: 10 A
